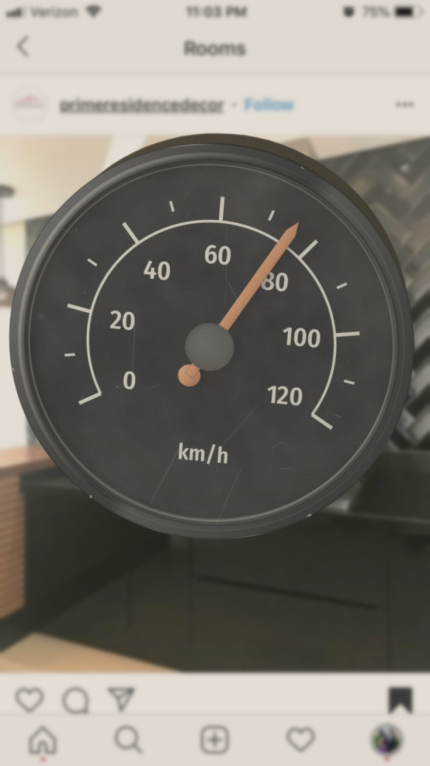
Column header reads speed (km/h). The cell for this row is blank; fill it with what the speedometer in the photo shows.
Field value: 75 km/h
